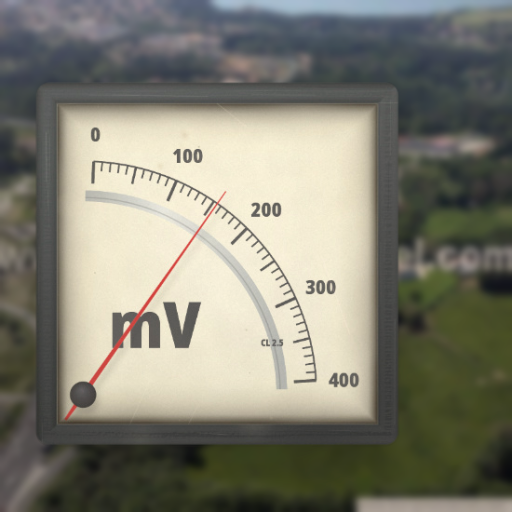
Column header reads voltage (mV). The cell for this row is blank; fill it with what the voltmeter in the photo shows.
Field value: 155 mV
